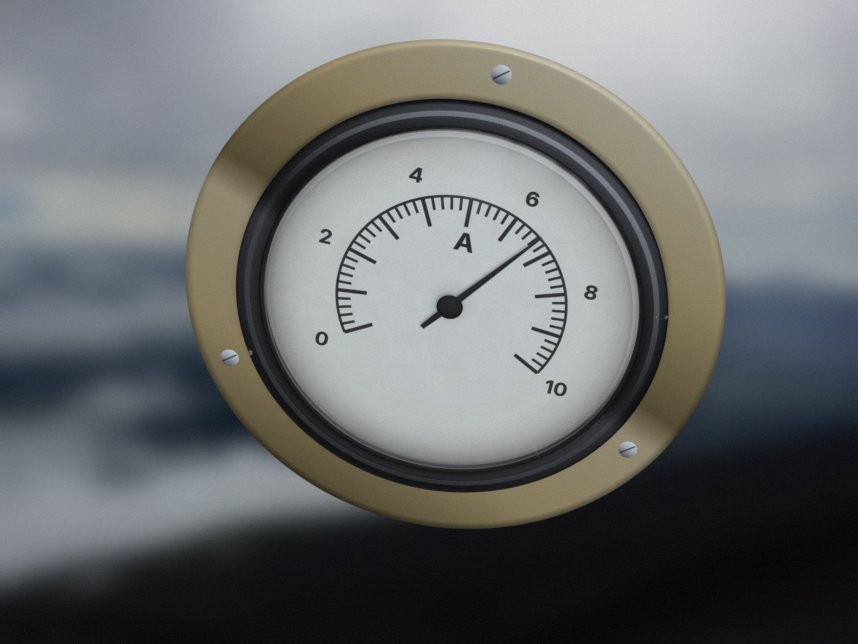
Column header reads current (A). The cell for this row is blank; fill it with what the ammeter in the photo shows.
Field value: 6.6 A
